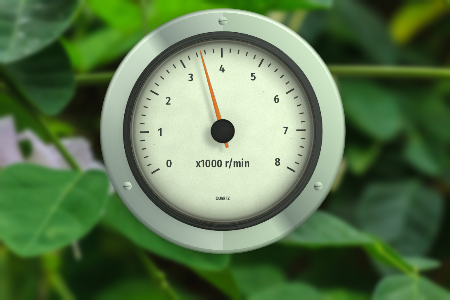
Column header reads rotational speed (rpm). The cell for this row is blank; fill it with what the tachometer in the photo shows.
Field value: 3500 rpm
